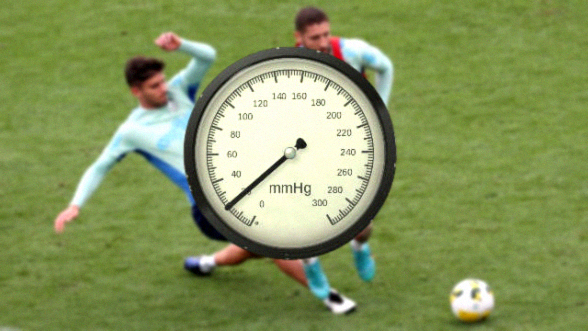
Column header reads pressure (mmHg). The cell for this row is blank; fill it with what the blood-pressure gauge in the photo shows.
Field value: 20 mmHg
